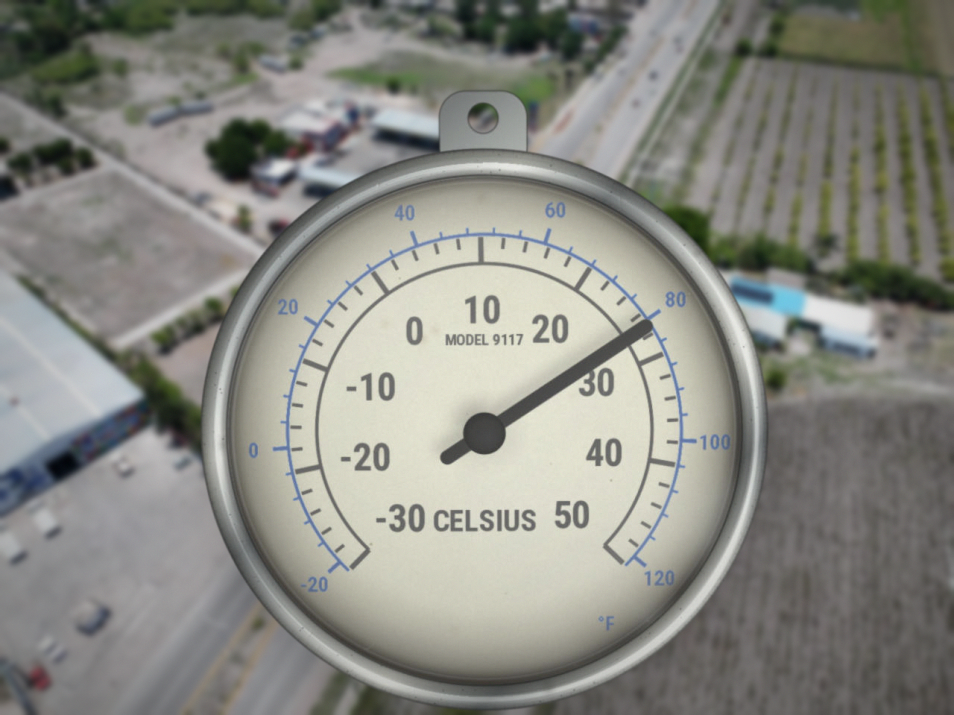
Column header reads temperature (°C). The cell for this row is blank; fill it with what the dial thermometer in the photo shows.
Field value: 27 °C
